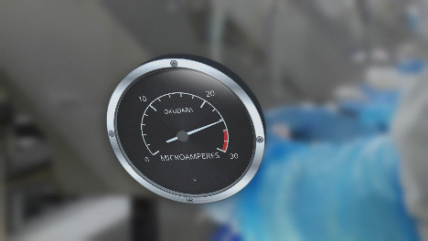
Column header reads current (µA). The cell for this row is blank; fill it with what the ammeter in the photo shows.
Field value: 24 µA
